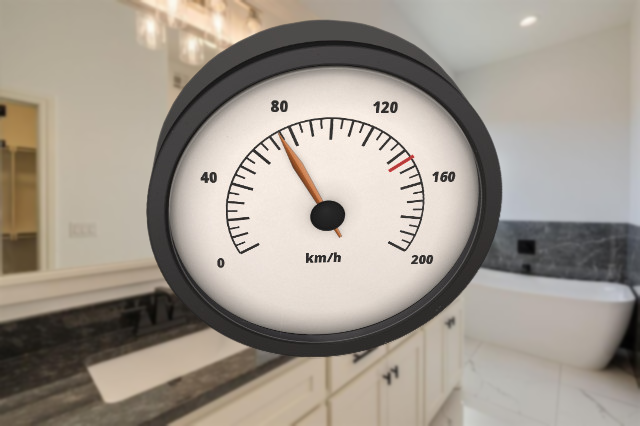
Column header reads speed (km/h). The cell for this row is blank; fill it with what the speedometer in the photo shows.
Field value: 75 km/h
